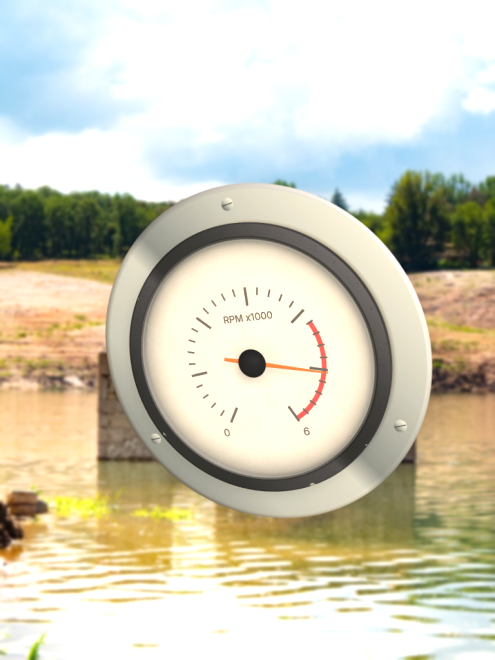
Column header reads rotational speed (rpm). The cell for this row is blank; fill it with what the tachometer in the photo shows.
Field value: 5000 rpm
